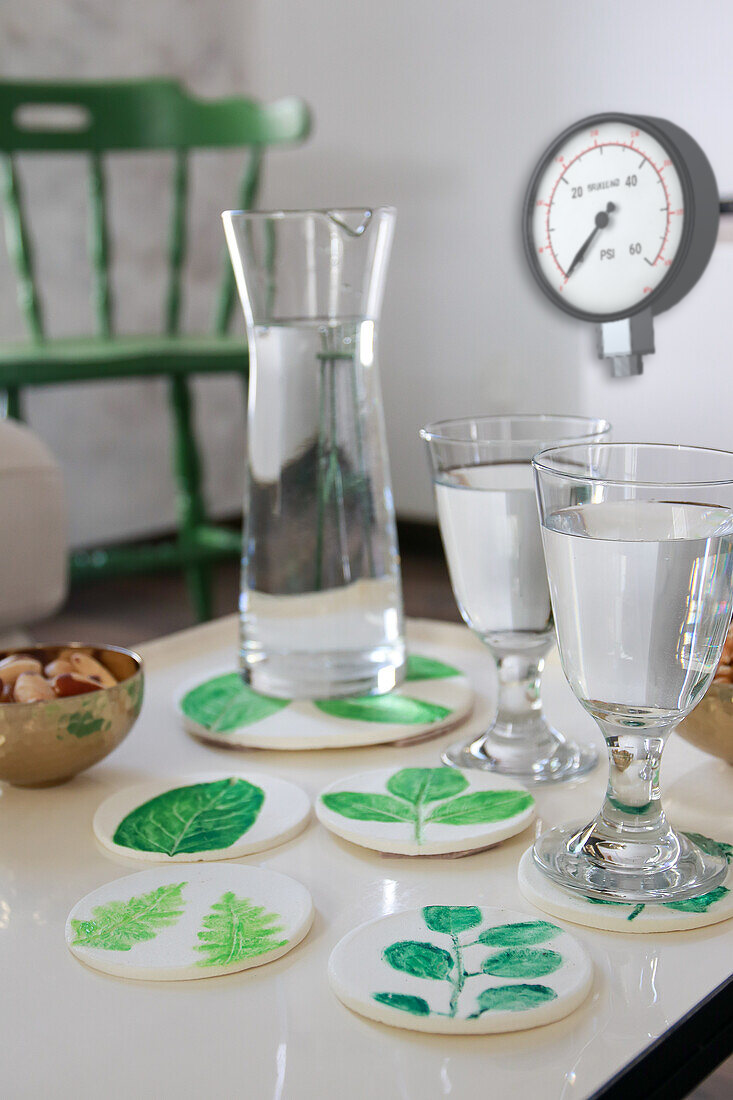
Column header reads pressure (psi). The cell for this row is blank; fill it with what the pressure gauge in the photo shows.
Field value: 0 psi
